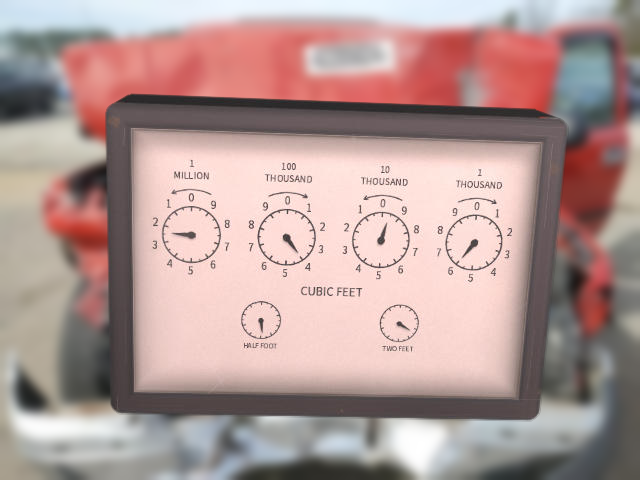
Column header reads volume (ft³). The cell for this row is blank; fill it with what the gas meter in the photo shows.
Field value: 239600 ft³
